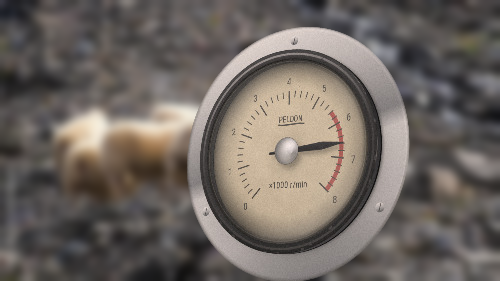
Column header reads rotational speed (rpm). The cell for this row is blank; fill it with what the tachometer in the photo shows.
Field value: 6600 rpm
